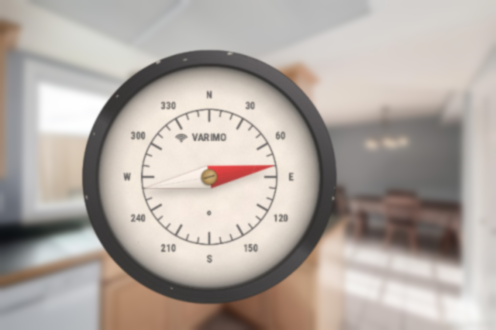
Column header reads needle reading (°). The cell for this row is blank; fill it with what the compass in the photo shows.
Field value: 80 °
